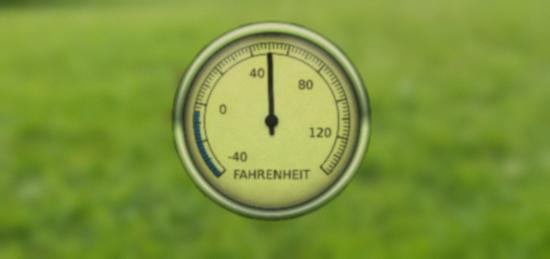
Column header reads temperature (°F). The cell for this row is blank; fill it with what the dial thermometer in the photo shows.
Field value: 50 °F
